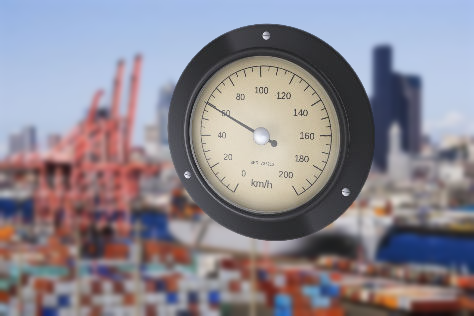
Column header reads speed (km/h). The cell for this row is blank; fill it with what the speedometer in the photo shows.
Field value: 60 km/h
